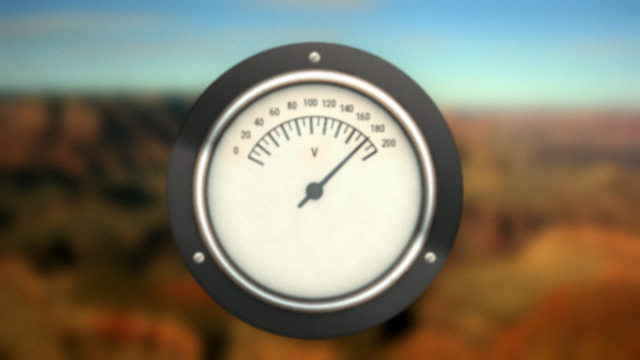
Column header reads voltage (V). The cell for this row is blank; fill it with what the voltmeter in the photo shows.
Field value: 180 V
